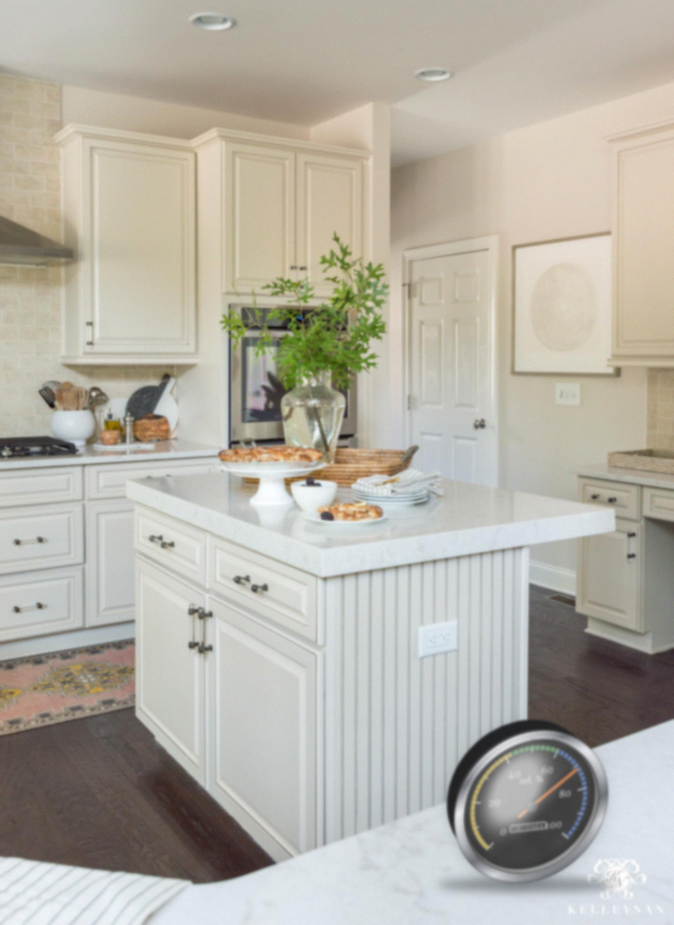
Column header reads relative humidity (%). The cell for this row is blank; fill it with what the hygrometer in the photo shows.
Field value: 70 %
